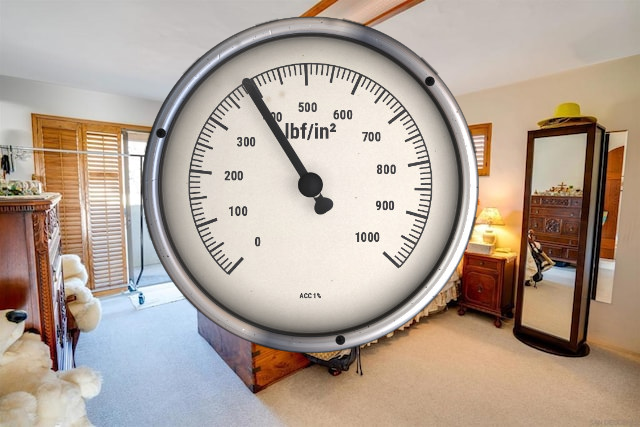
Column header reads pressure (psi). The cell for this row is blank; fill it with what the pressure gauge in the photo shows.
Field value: 390 psi
